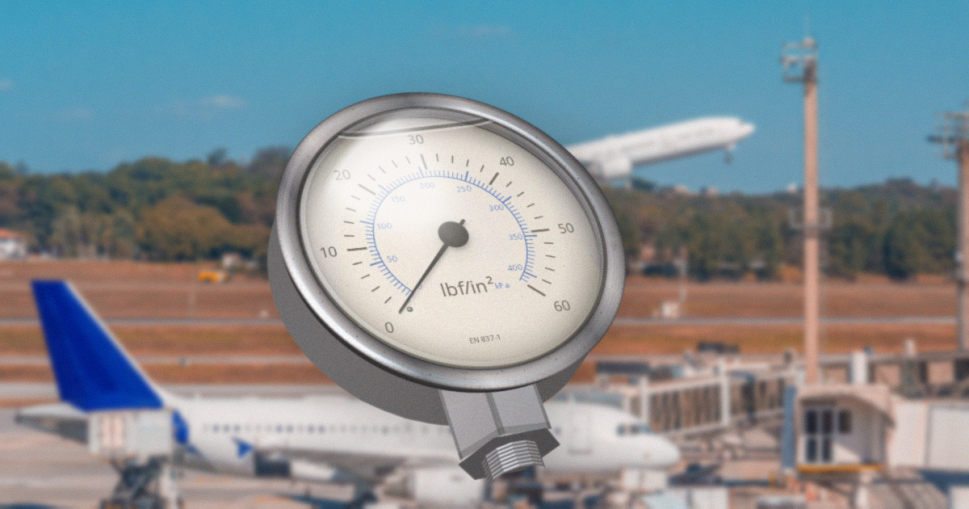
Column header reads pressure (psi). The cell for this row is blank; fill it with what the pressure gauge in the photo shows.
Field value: 0 psi
